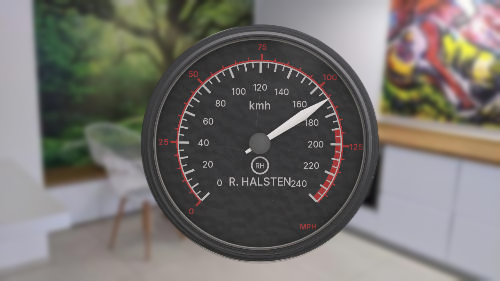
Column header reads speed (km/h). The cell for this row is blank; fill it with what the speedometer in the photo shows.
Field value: 170 km/h
